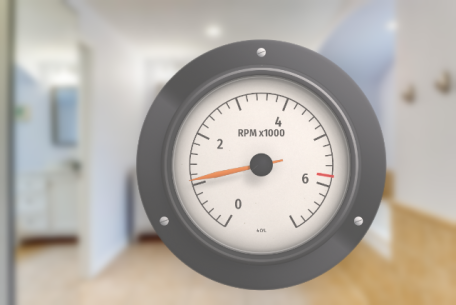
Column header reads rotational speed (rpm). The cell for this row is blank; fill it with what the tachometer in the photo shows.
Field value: 1100 rpm
